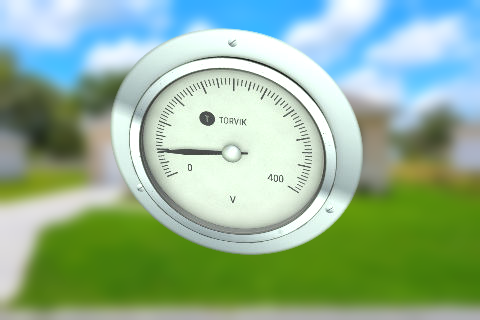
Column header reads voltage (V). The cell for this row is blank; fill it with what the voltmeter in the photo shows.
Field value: 40 V
